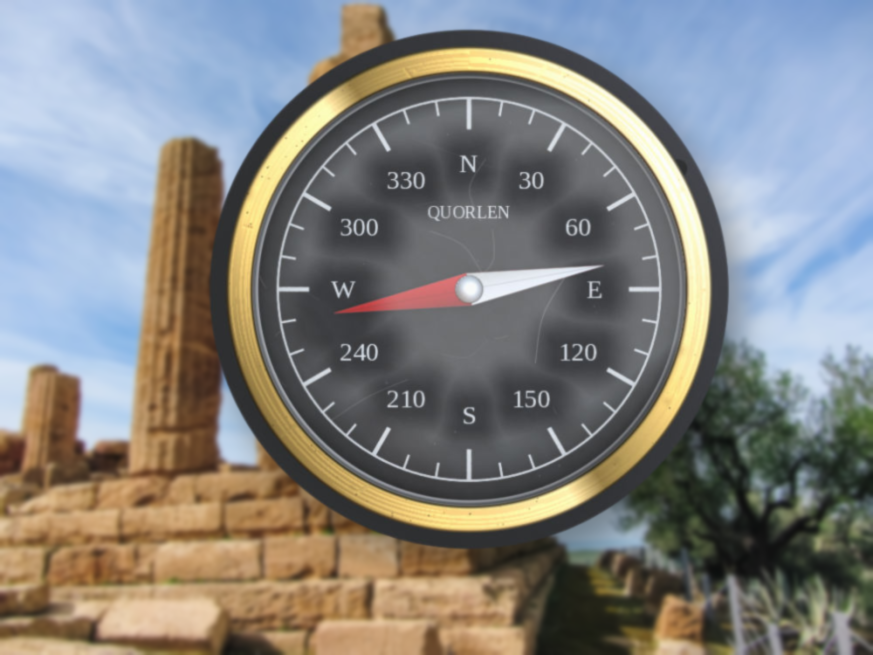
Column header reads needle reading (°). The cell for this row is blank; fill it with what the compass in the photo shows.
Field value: 260 °
